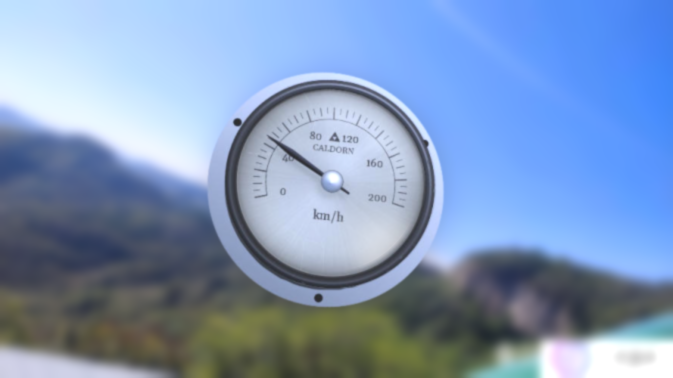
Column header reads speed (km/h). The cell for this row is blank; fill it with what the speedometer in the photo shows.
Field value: 45 km/h
